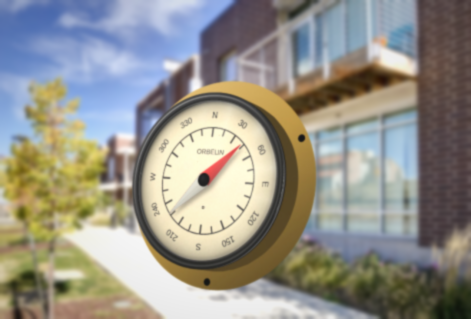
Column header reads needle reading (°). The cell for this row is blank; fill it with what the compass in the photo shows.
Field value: 45 °
